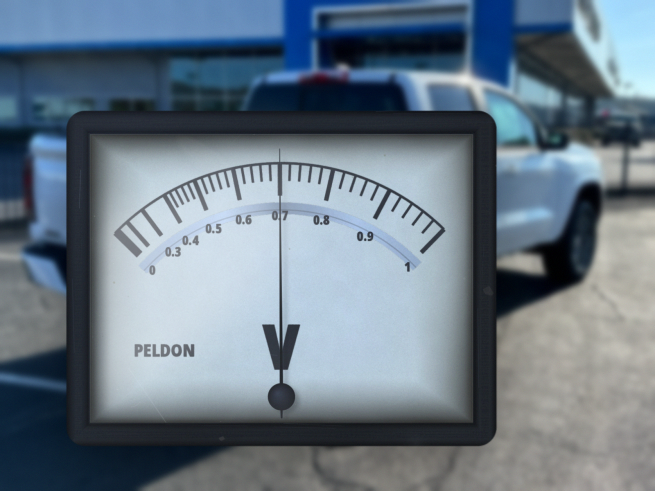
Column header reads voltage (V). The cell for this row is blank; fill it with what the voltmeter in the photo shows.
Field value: 0.7 V
